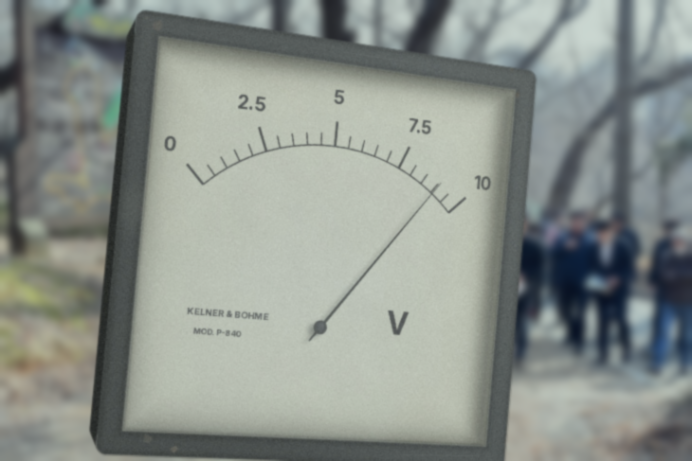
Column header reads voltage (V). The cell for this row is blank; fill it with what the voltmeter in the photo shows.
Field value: 9 V
